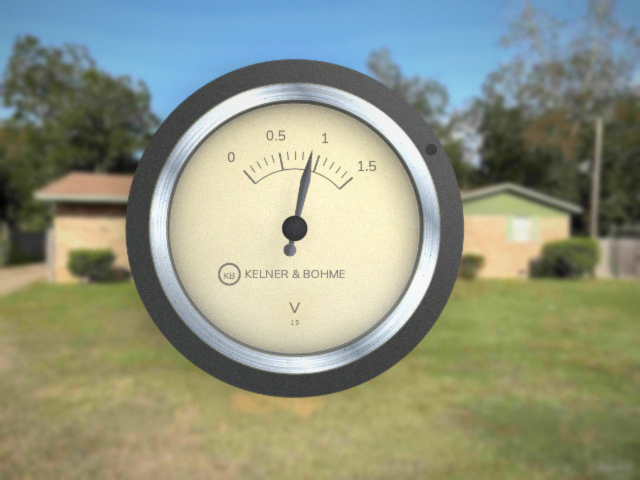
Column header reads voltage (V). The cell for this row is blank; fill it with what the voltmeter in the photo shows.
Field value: 0.9 V
